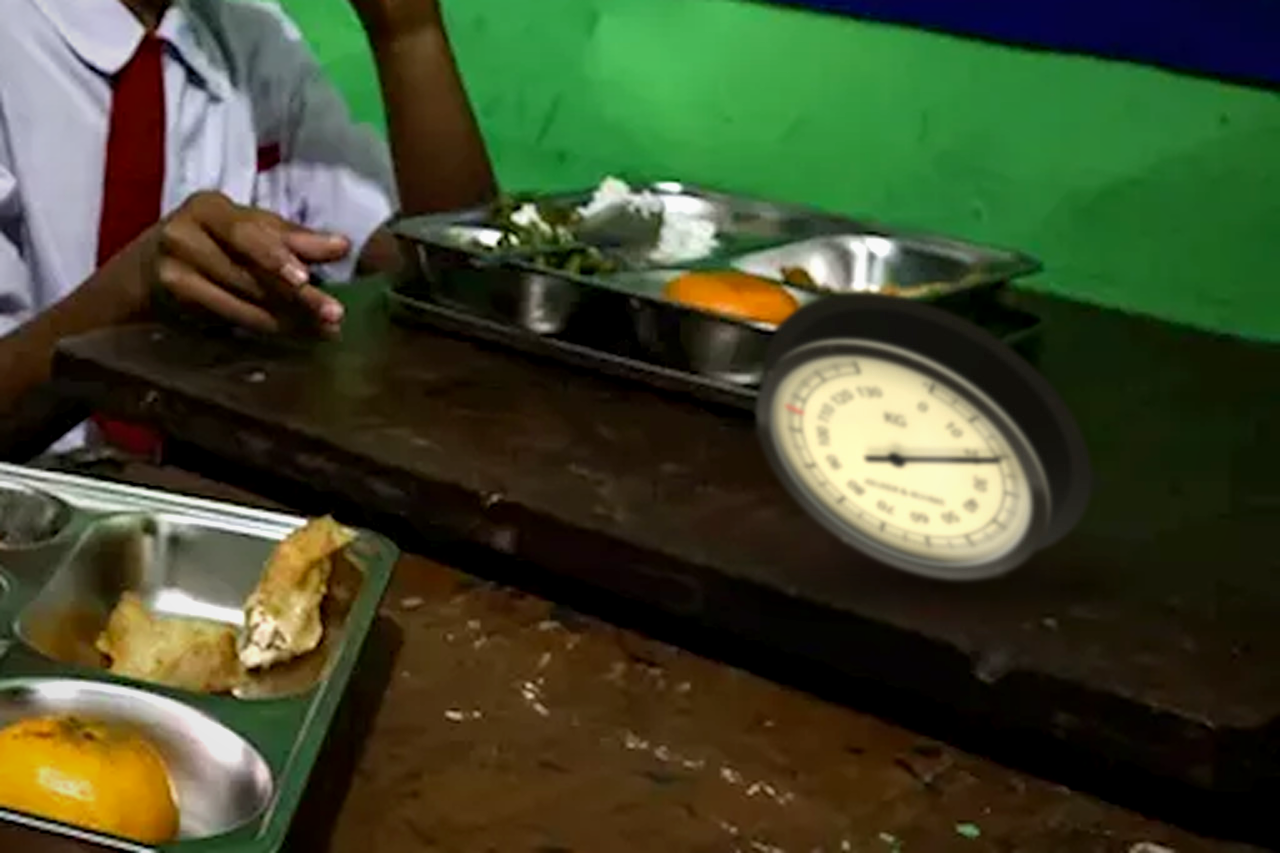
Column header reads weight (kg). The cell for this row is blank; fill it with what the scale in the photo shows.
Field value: 20 kg
